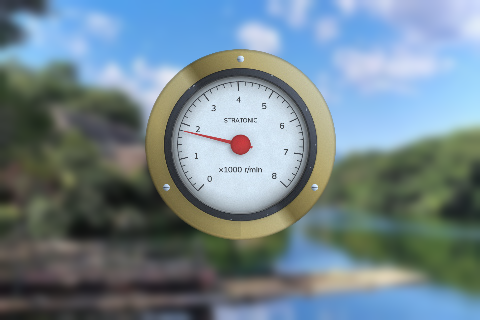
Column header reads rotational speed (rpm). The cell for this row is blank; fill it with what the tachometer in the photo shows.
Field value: 1800 rpm
